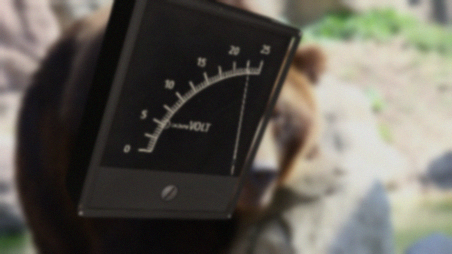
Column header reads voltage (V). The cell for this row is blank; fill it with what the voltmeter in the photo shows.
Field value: 22.5 V
